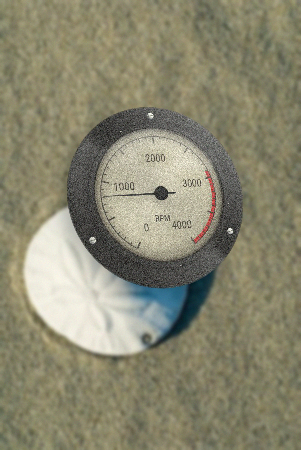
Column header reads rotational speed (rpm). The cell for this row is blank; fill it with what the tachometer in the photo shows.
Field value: 800 rpm
